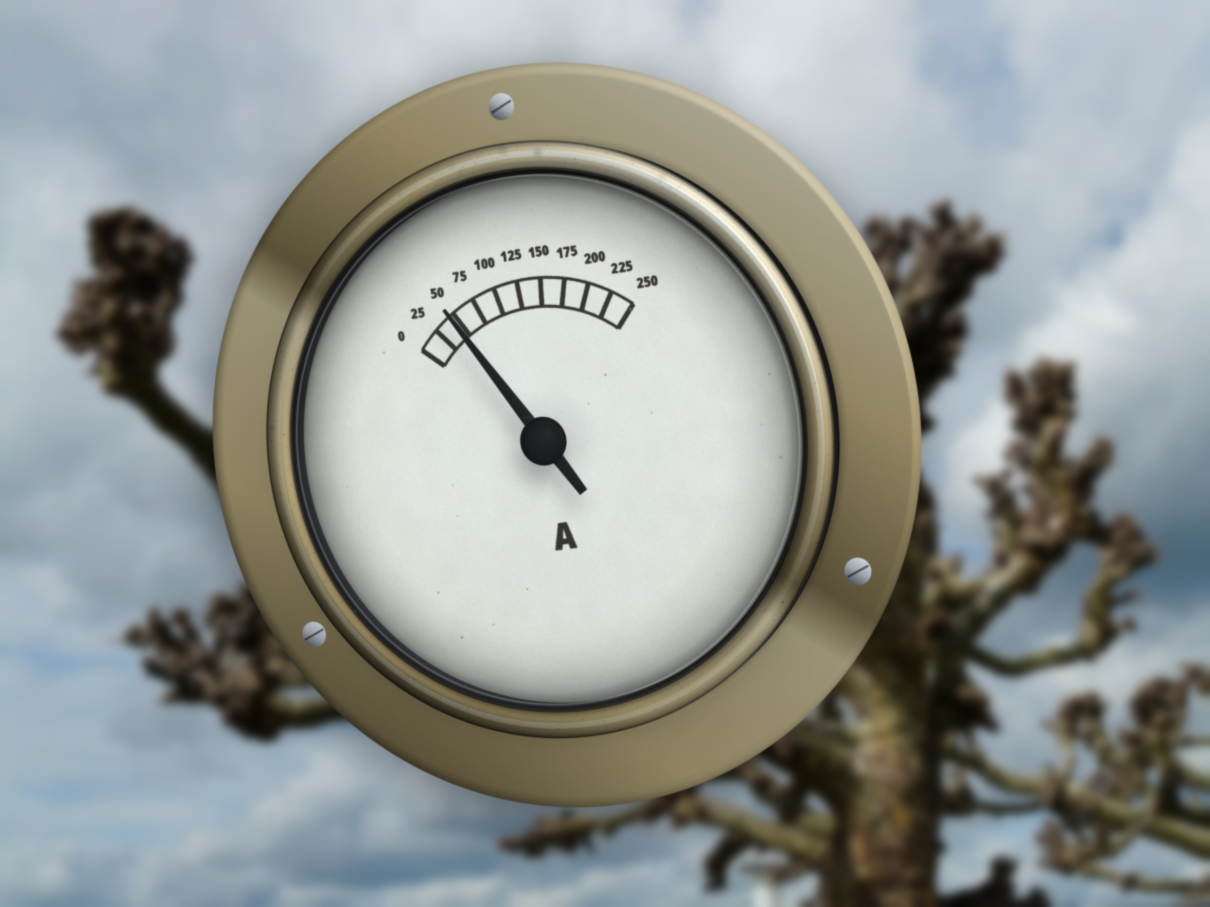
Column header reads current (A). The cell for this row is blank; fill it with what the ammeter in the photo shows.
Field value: 50 A
